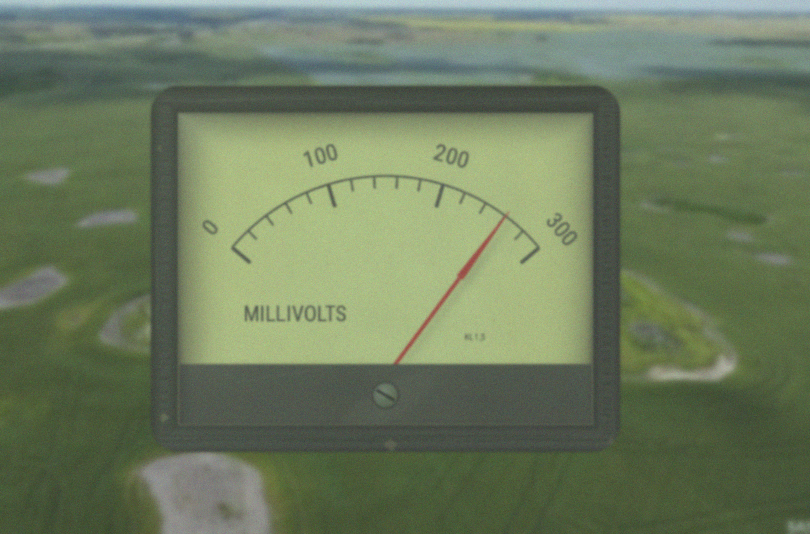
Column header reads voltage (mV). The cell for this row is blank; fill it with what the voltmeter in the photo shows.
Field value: 260 mV
